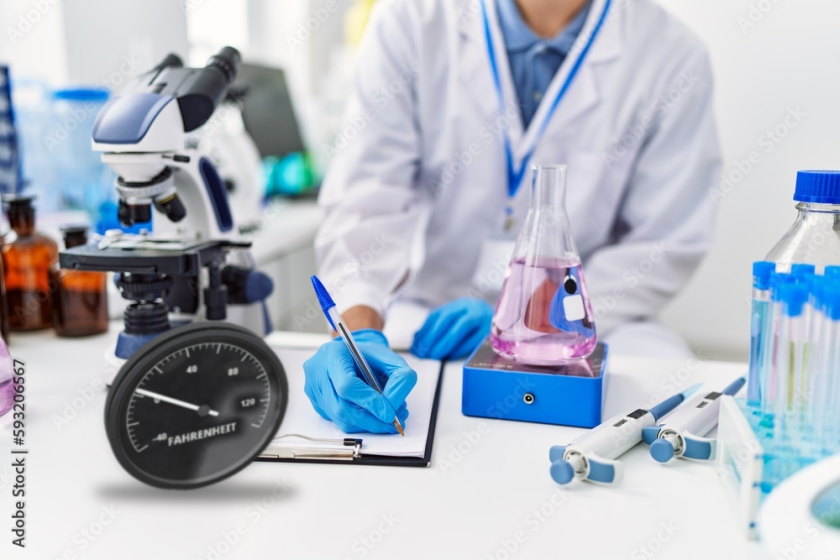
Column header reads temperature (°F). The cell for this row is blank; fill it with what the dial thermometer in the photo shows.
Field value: 4 °F
